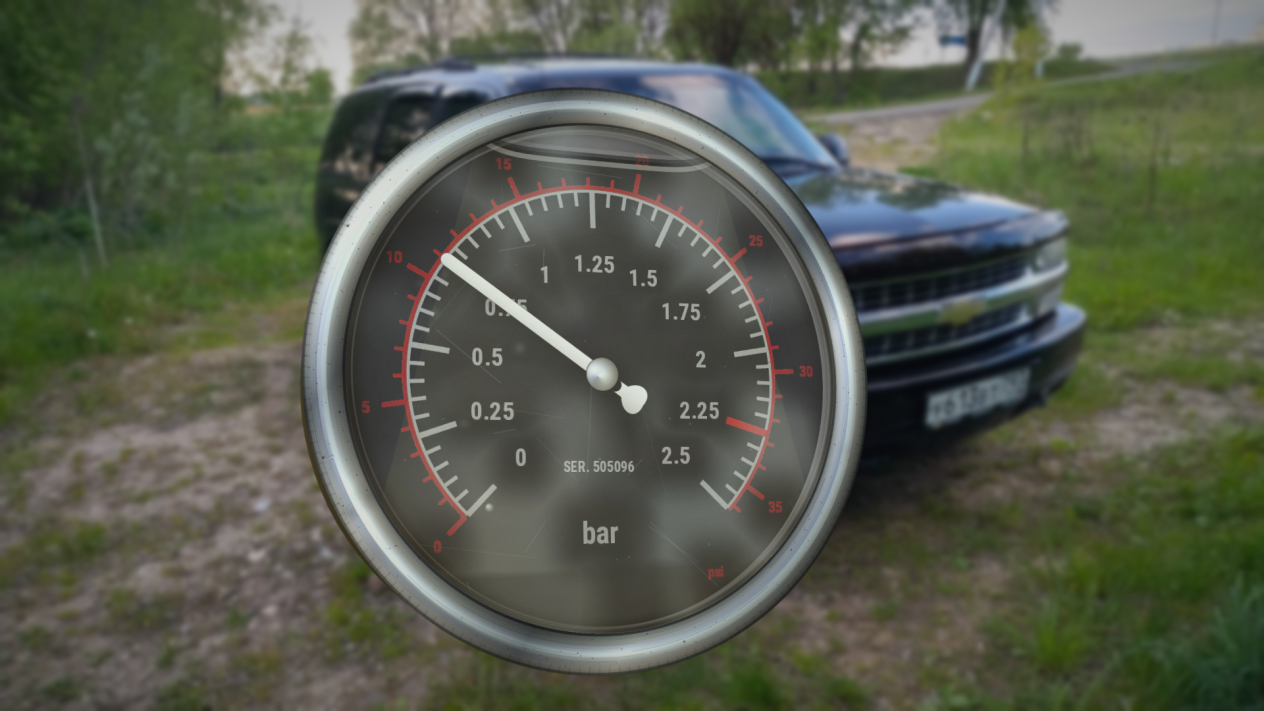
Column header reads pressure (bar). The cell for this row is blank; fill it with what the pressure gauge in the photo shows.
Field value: 0.75 bar
